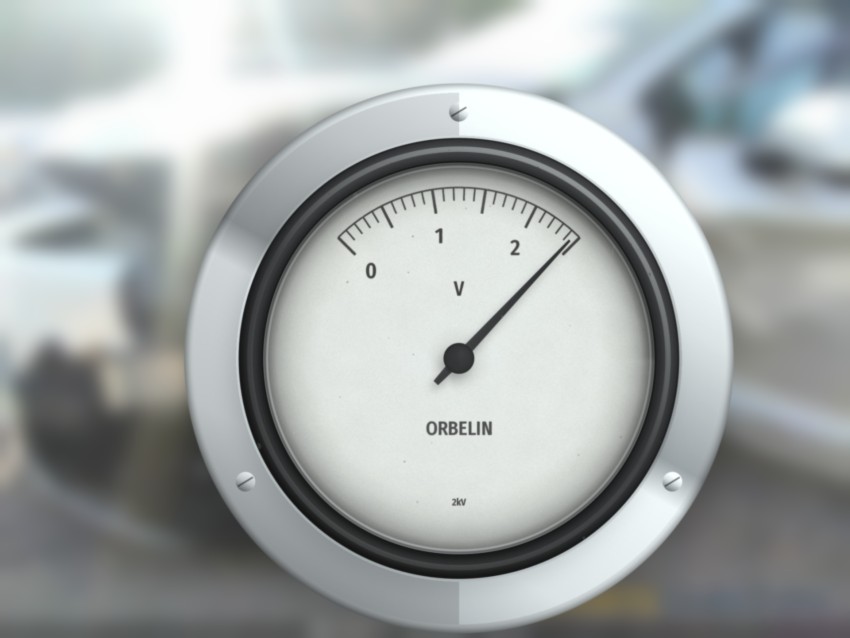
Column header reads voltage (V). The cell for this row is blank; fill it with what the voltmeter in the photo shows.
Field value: 2.45 V
